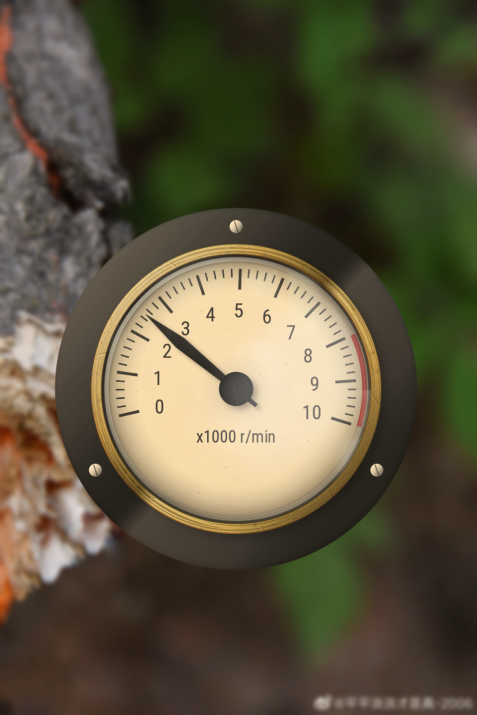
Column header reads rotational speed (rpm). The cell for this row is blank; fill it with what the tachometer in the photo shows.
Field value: 2500 rpm
